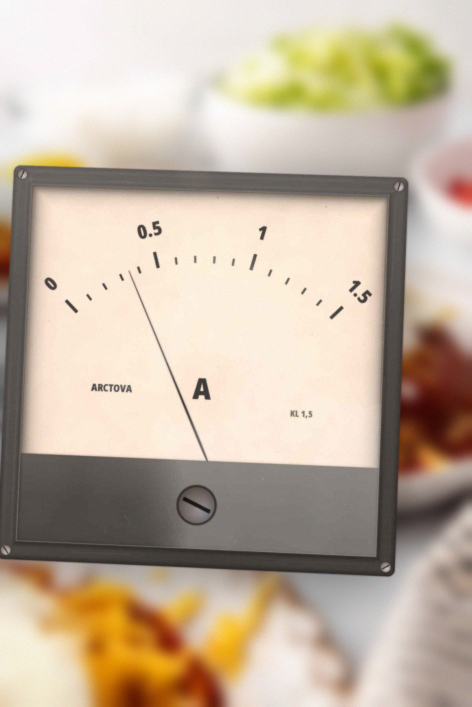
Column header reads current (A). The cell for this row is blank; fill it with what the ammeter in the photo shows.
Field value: 0.35 A
